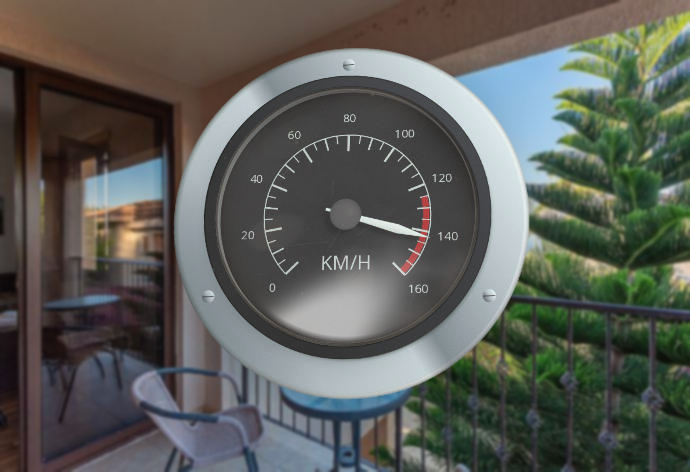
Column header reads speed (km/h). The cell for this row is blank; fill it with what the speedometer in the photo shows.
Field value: 142.5 km/h
